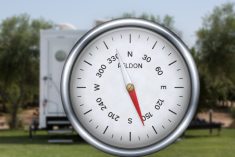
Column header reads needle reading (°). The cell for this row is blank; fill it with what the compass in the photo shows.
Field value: 160 °
